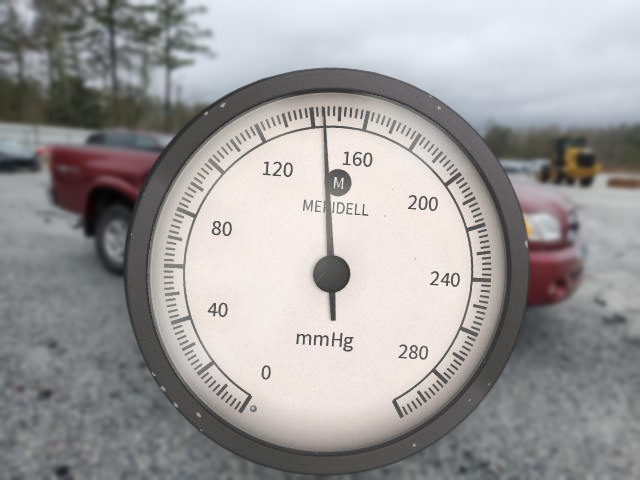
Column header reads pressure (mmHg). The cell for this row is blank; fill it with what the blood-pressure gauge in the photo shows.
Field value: 144 mmHg
